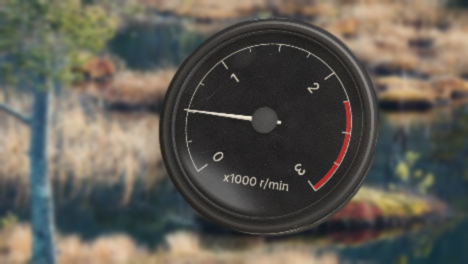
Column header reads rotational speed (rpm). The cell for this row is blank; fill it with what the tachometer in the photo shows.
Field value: 500 rpm
